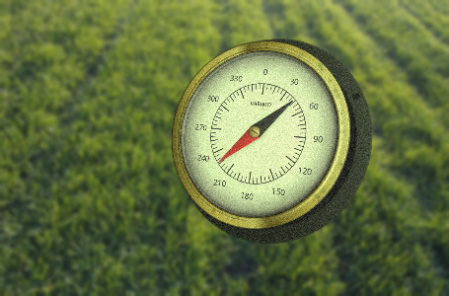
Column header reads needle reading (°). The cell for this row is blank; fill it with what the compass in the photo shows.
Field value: 225 °
